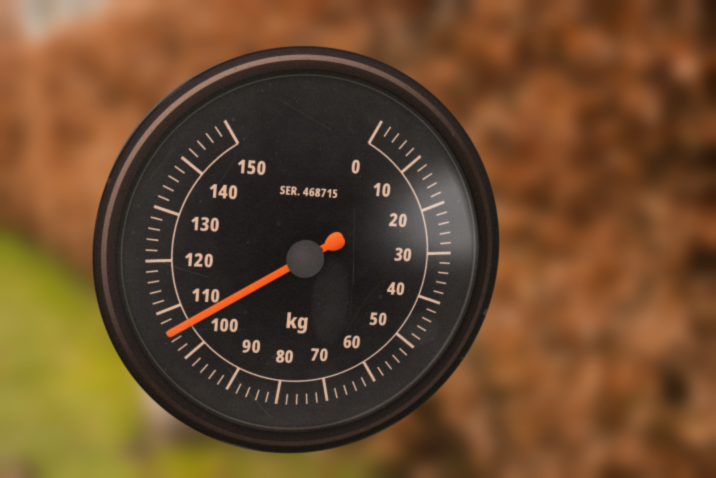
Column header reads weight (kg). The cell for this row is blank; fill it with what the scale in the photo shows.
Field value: 106 kg
